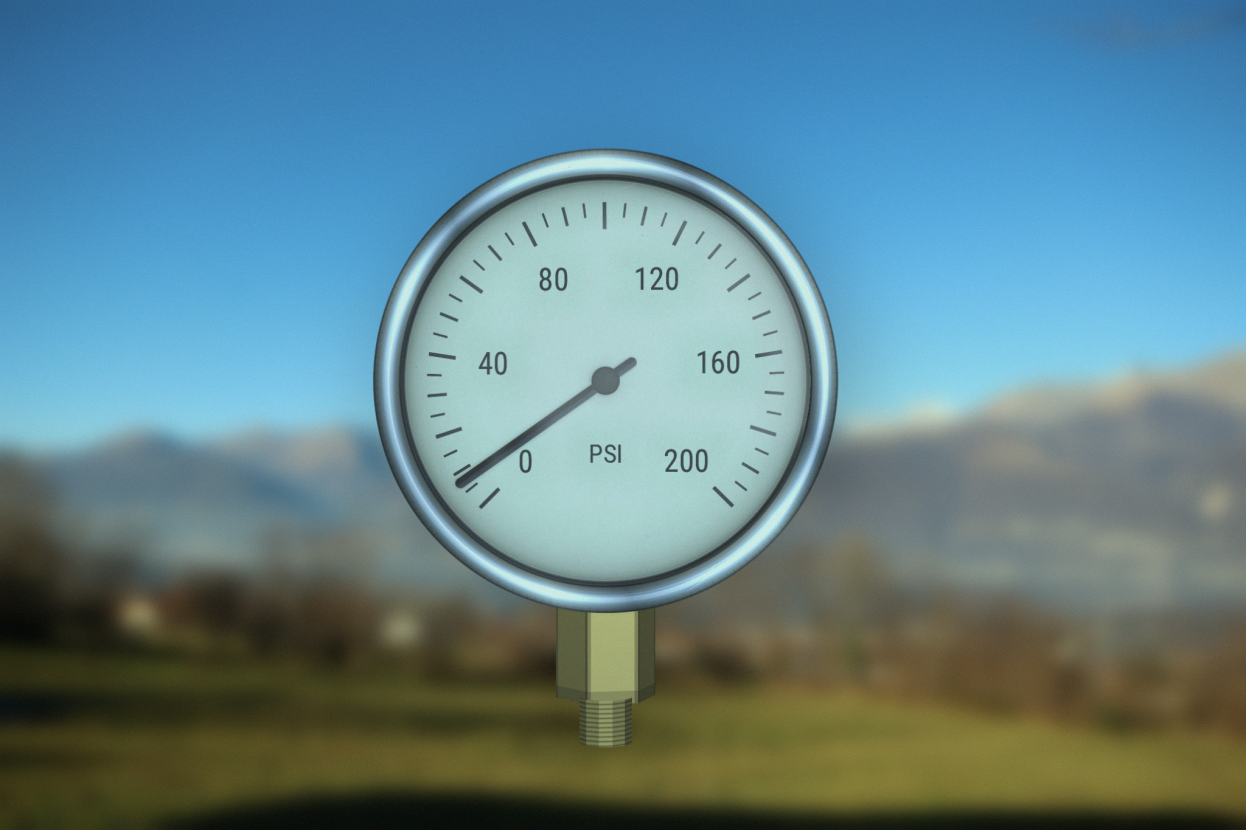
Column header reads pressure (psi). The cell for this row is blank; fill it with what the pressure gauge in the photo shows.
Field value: 7.5 psi
